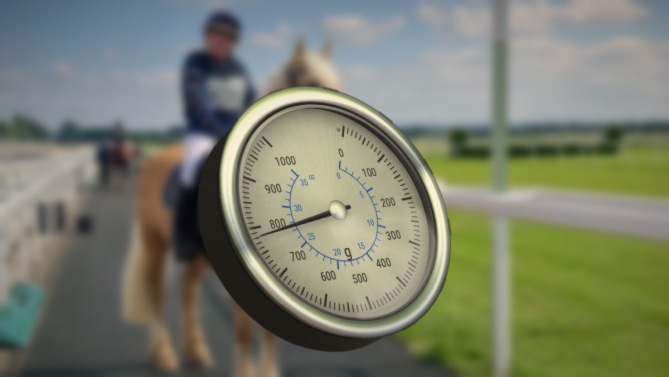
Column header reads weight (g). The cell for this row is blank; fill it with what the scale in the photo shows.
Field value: 780 g
